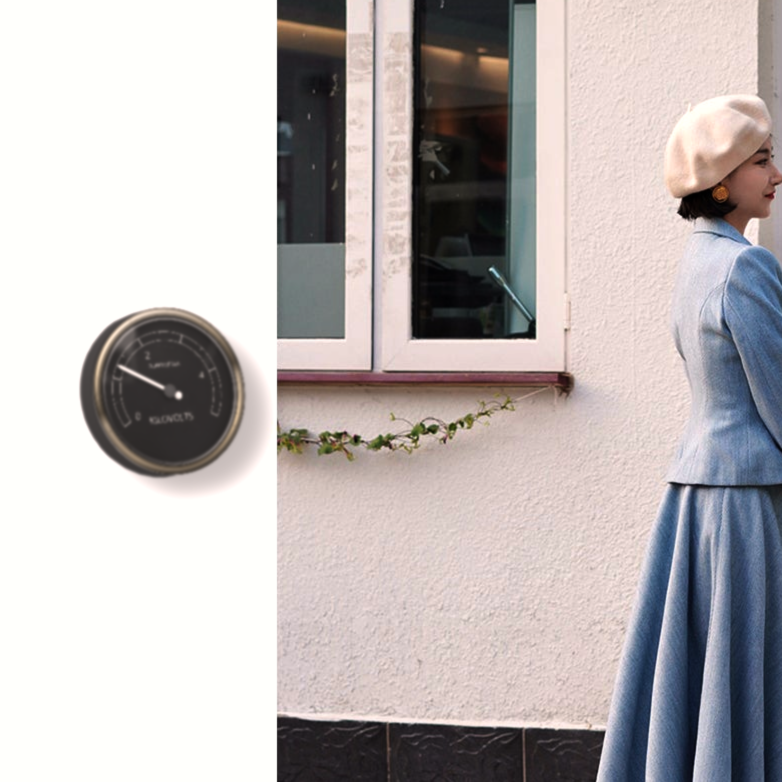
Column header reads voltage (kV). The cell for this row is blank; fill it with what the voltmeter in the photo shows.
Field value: 1.25 kV
